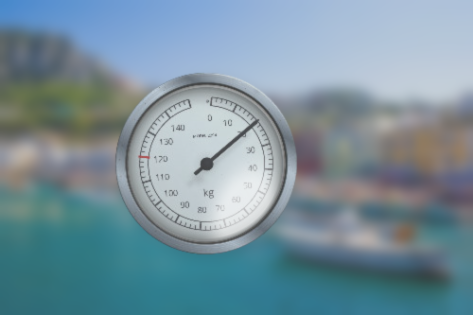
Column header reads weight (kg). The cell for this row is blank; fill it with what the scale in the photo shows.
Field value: 20 kg
